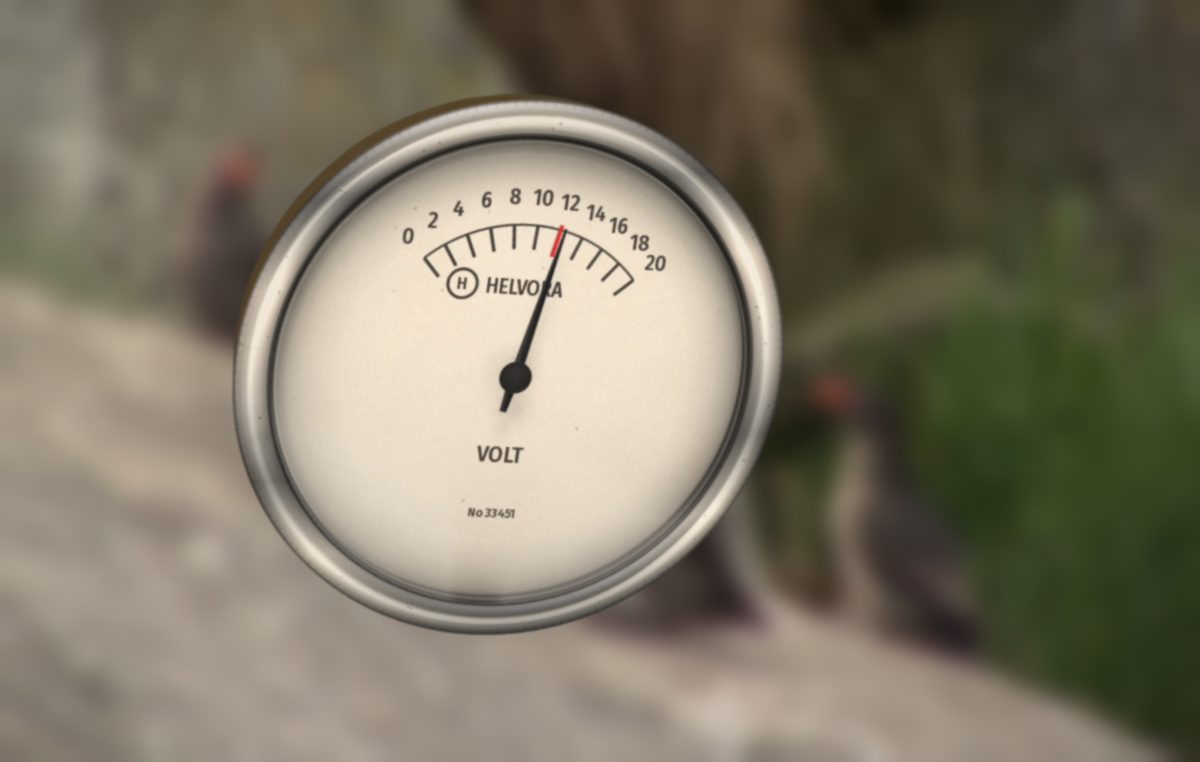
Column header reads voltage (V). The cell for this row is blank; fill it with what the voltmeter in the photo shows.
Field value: 12 V
